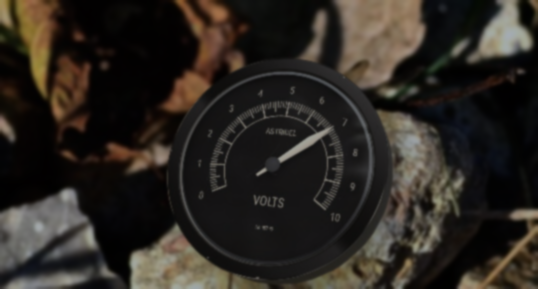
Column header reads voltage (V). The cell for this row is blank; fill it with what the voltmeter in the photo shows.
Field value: 7 V
